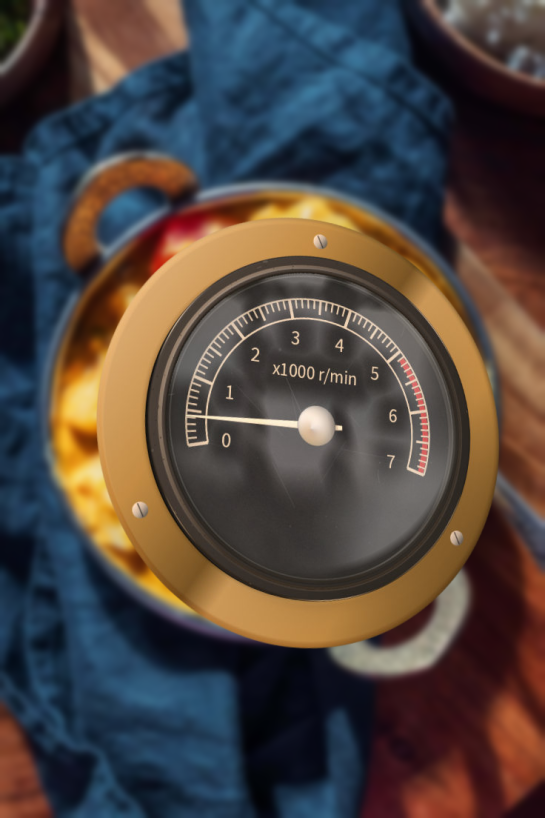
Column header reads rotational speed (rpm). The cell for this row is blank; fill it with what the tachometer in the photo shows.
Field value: 400 rpm
